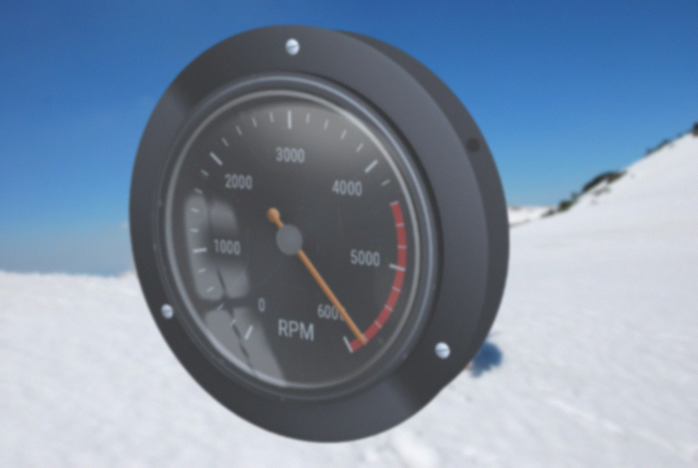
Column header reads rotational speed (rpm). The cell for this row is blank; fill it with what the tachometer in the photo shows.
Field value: 5800 rpm
